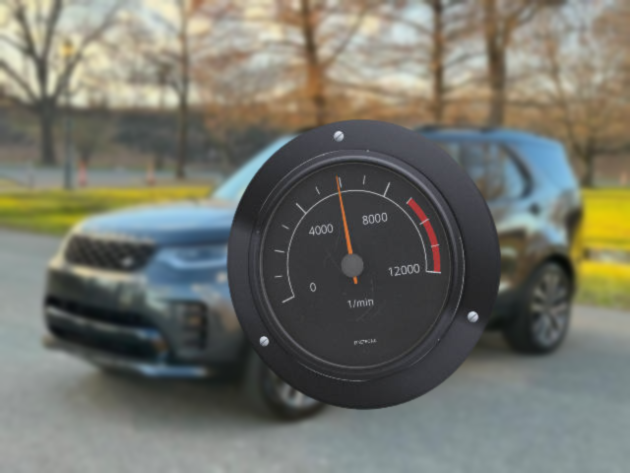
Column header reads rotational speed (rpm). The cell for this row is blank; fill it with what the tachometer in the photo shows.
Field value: 6000 rpm
